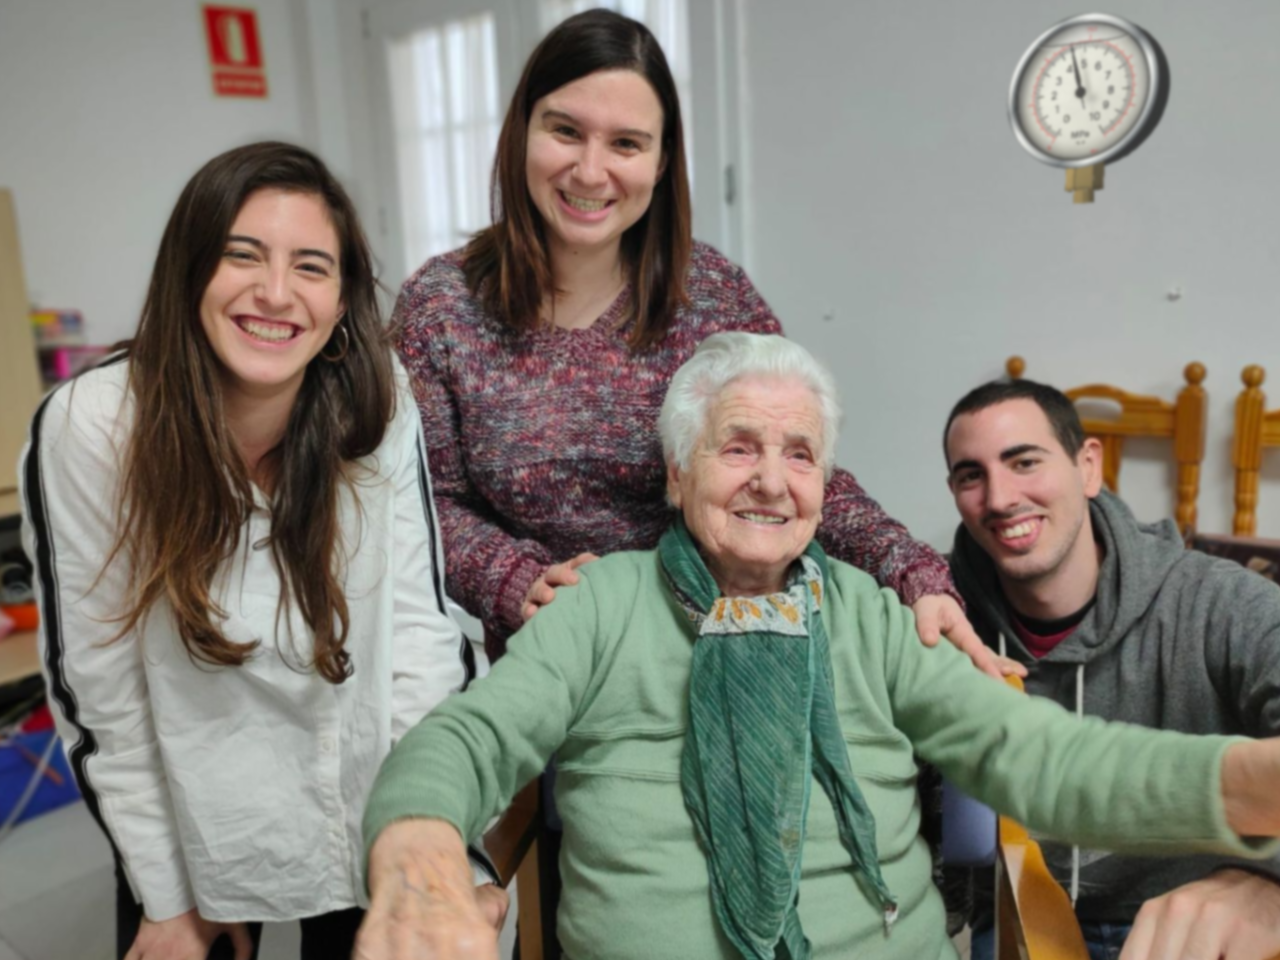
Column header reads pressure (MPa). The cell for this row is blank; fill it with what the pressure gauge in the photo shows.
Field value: 4.5 MPa
